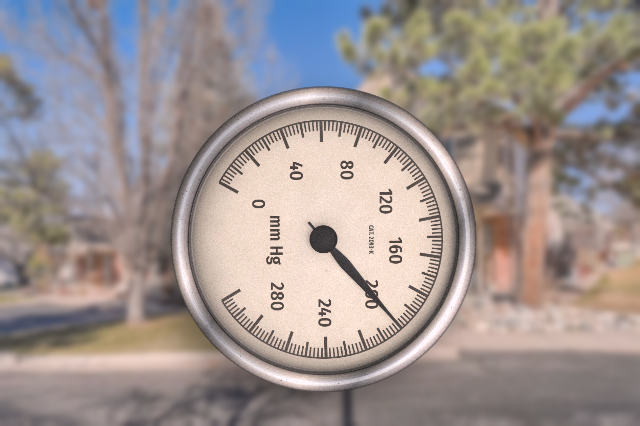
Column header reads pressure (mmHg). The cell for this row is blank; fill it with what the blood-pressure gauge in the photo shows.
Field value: 200 mmHg
